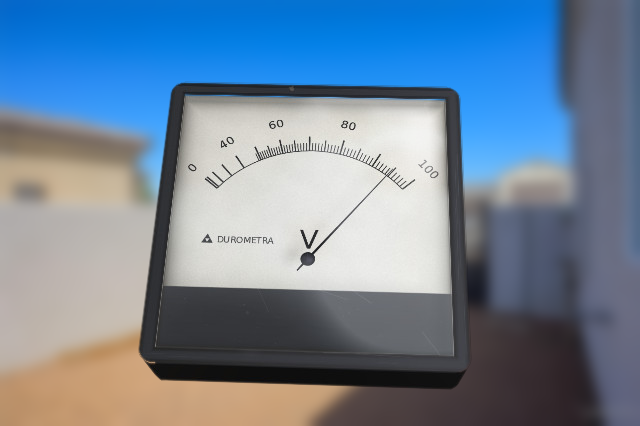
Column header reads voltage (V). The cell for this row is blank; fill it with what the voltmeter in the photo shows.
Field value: 95 V
